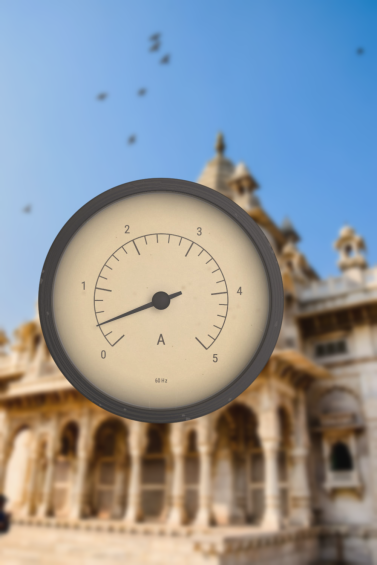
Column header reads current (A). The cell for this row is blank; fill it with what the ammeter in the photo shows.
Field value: 0.4 A
